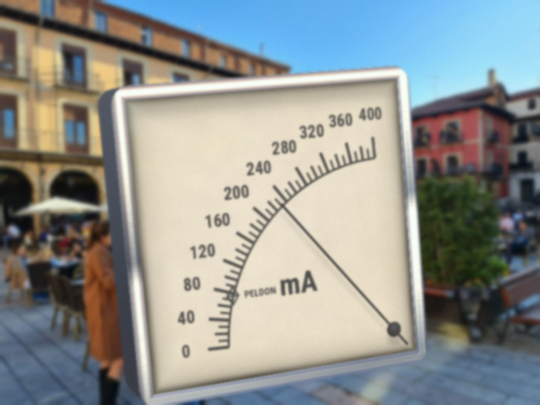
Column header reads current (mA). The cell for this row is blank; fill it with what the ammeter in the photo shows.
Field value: 230 mA
